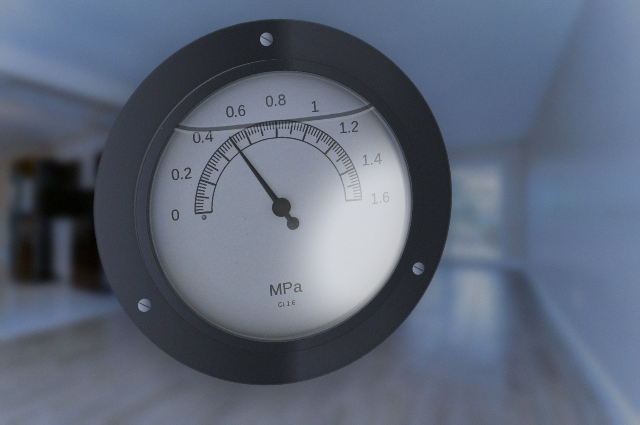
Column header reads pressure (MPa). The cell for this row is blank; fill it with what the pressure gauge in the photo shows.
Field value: 0.5 MPa
